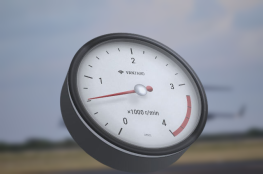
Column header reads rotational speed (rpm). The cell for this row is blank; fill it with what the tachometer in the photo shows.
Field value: 600 rpm
